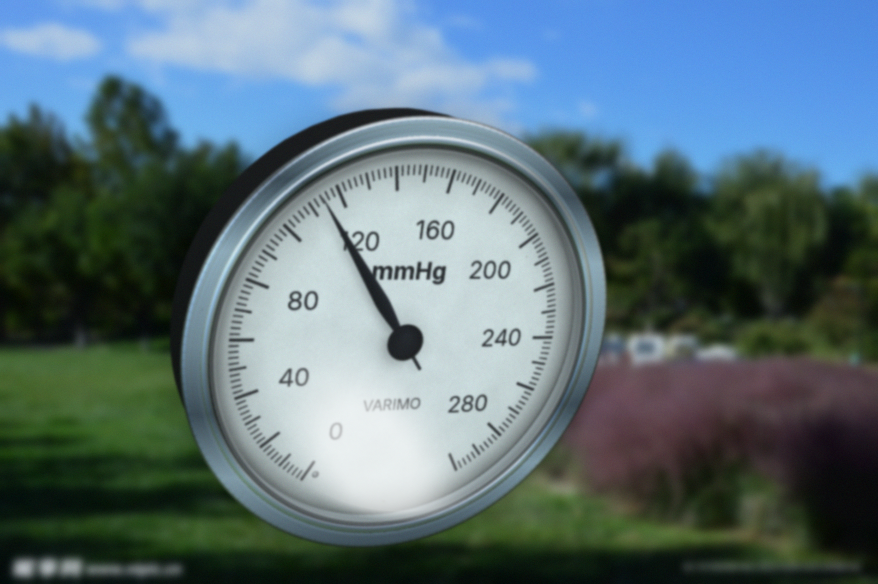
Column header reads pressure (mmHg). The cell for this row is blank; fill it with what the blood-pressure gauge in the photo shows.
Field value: 114 mmHg
